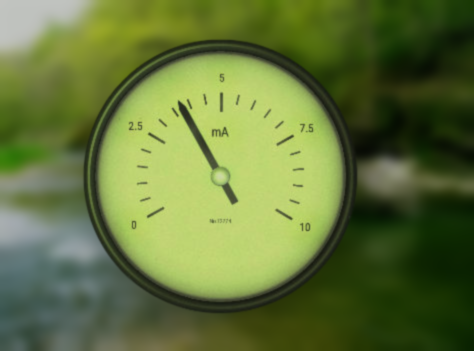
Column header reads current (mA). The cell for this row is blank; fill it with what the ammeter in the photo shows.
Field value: 3.75 mA
